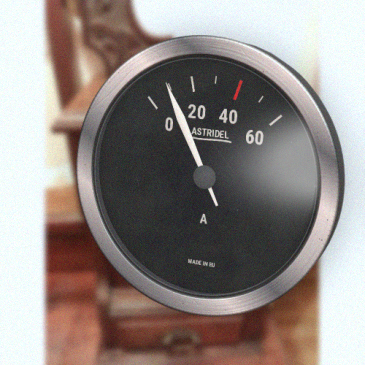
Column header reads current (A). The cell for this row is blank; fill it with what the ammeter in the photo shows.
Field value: 10 A
